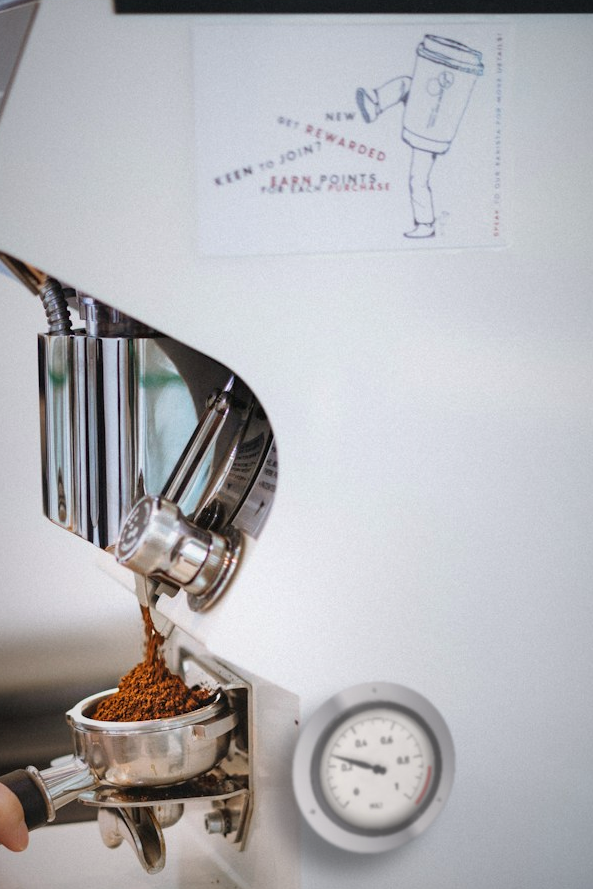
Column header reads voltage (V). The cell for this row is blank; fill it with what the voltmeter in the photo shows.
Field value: 0.25 V
